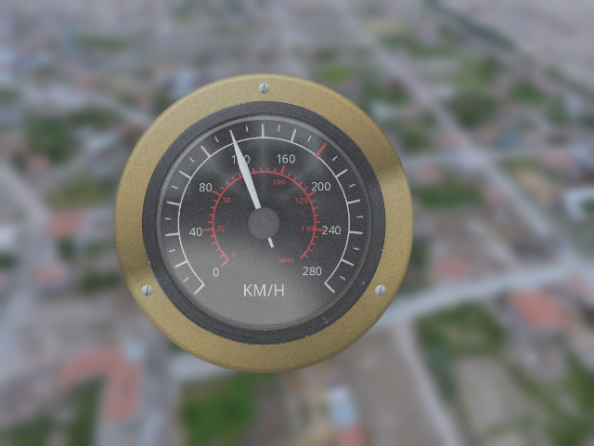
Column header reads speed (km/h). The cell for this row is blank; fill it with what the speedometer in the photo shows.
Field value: 120 km/h
